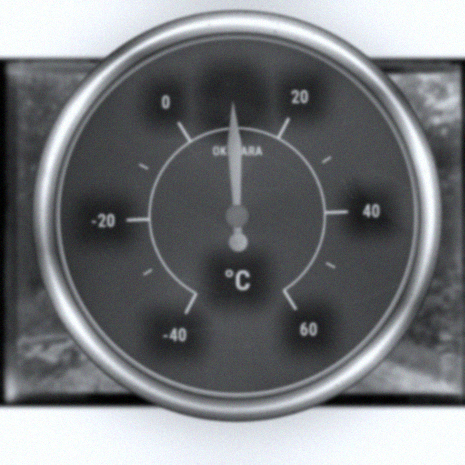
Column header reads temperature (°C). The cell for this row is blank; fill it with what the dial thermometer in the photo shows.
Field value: 10 °C
